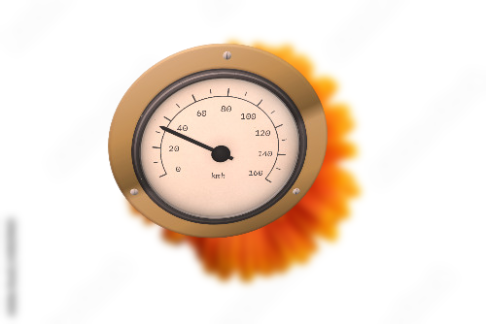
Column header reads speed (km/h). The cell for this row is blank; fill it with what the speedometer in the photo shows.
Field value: 35 km/h
